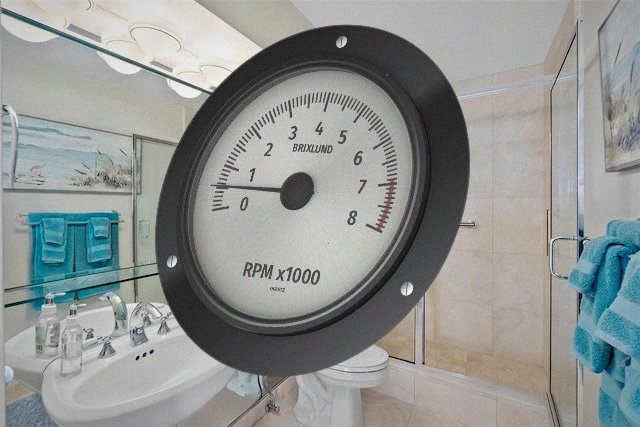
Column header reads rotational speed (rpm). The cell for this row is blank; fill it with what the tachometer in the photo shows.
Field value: 500 rpm
